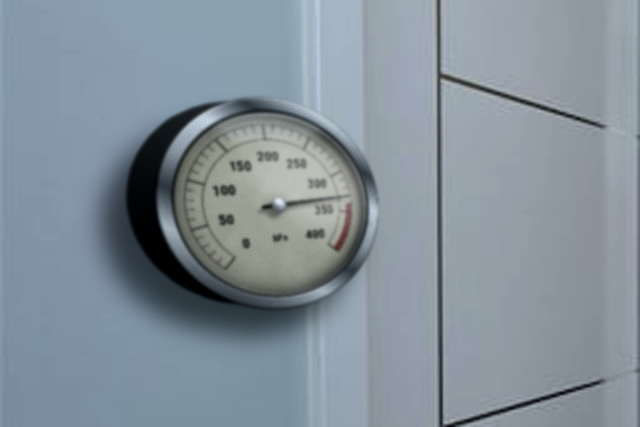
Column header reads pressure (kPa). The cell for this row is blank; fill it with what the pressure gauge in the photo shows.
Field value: 330 kPa
